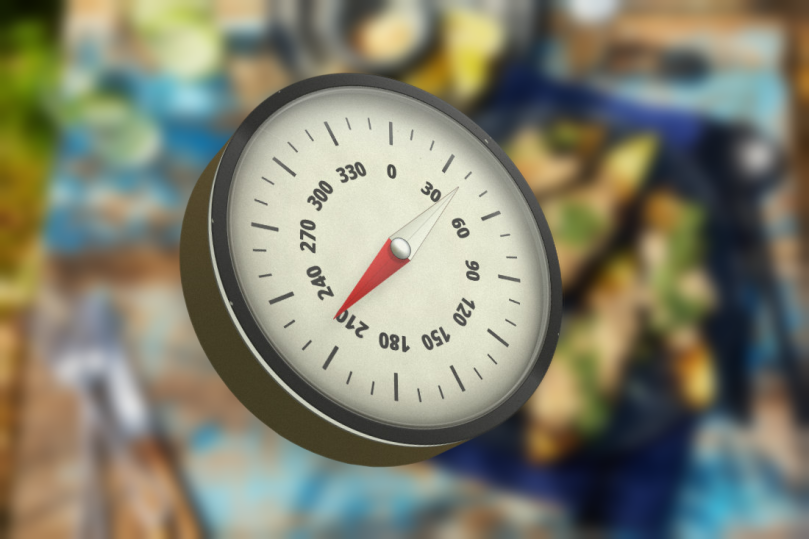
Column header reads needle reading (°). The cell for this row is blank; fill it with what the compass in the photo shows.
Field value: 220 °
